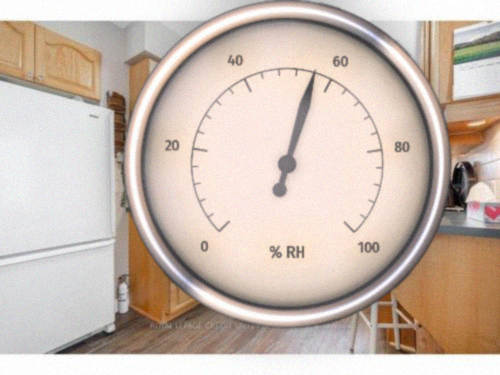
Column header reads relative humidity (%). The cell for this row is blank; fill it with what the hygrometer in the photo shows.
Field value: 56 %
